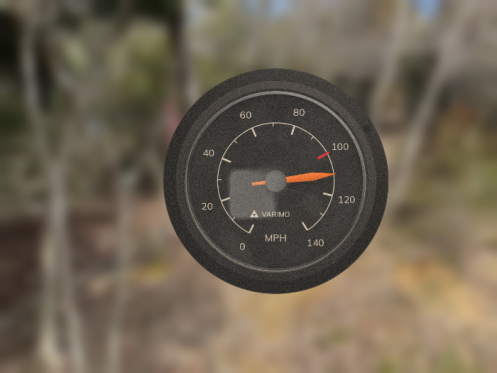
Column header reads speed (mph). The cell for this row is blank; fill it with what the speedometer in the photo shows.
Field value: 110 mph
